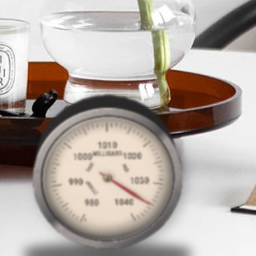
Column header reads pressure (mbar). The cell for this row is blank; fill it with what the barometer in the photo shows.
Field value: 1035 mbar
